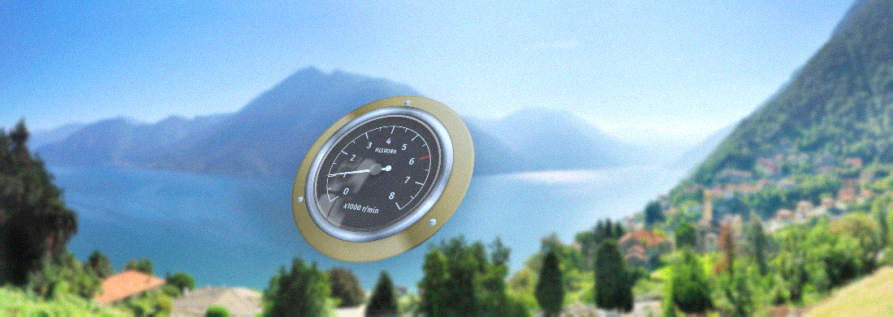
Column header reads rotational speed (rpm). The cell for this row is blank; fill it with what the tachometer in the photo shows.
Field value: 1000 rpm
